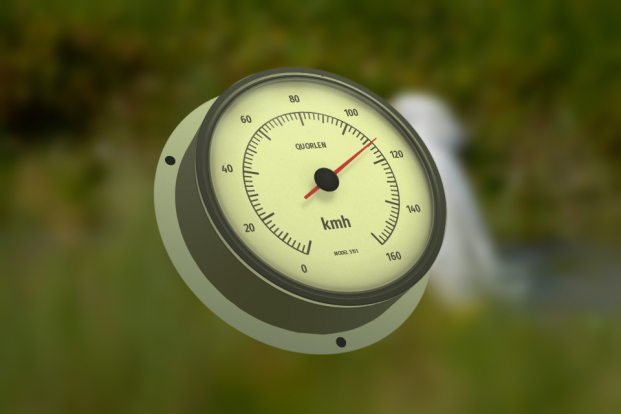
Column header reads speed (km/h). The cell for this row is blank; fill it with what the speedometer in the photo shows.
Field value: 112 km/h
